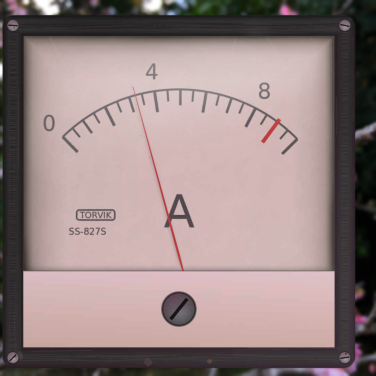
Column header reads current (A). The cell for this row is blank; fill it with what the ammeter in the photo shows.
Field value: 3.25 A
